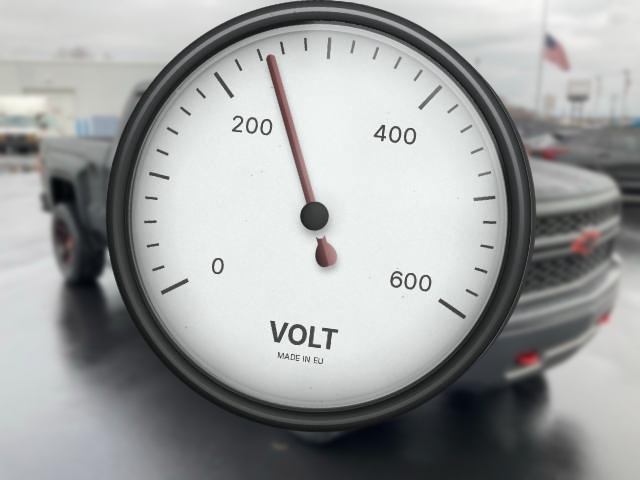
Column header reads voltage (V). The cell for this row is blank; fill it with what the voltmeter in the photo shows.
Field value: 250 V
